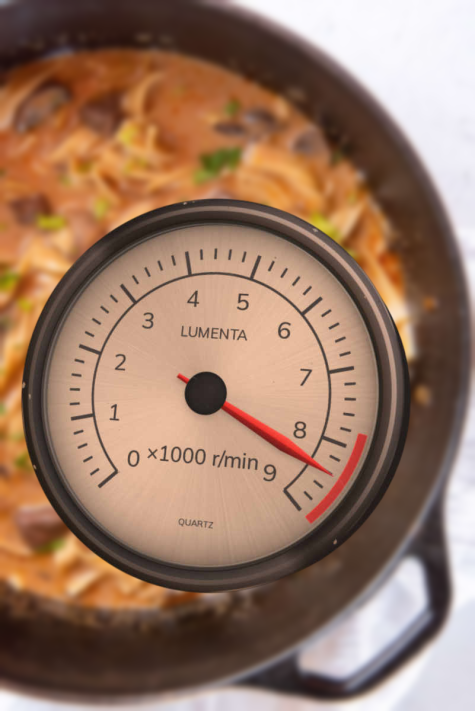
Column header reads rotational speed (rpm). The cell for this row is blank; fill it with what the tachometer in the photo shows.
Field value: 8400 rpm
